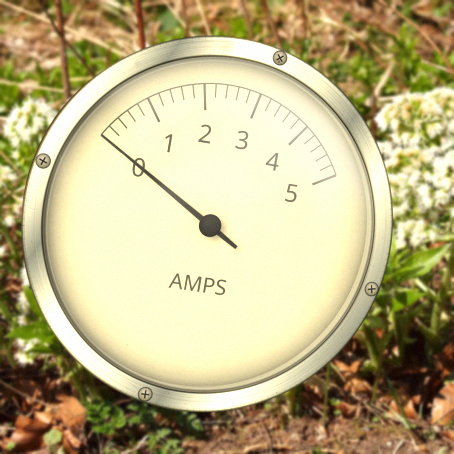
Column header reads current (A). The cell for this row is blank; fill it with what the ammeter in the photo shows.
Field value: 0 A
